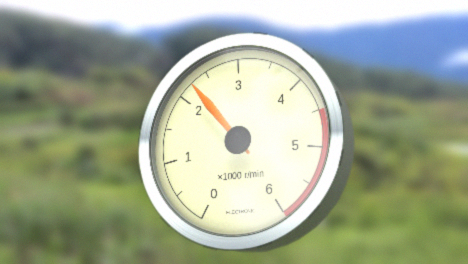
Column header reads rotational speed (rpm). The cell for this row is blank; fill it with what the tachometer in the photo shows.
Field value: 2250 rpm
